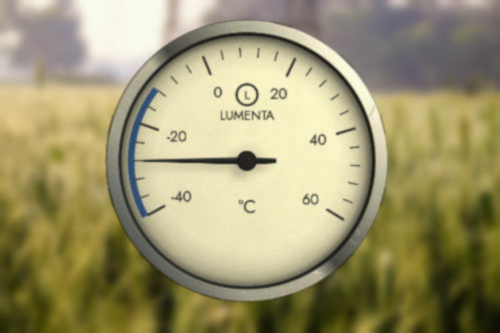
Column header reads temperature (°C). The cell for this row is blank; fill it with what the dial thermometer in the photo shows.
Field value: -28 °C
